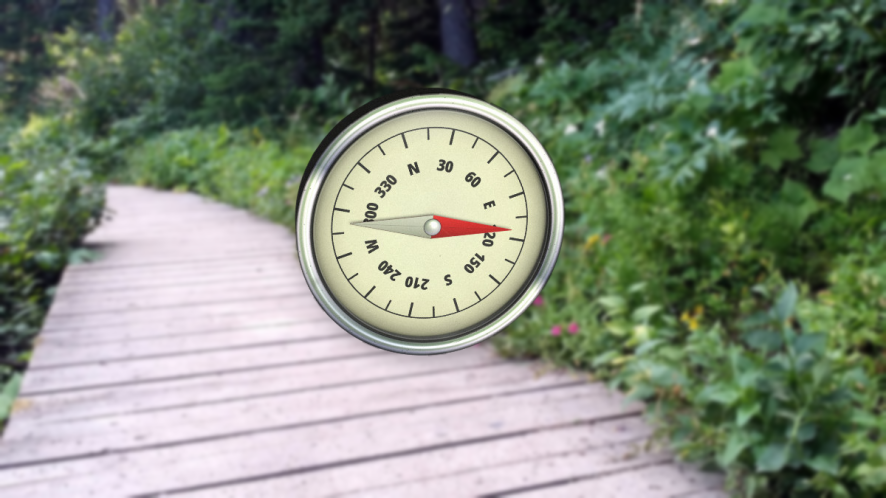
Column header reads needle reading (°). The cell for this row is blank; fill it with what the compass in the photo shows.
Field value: 112.5 °
